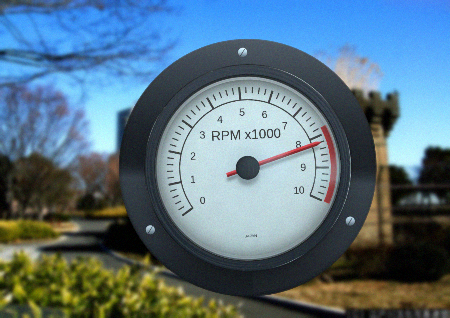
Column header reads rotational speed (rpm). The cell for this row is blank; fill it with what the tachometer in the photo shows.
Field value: 8200 rpm
